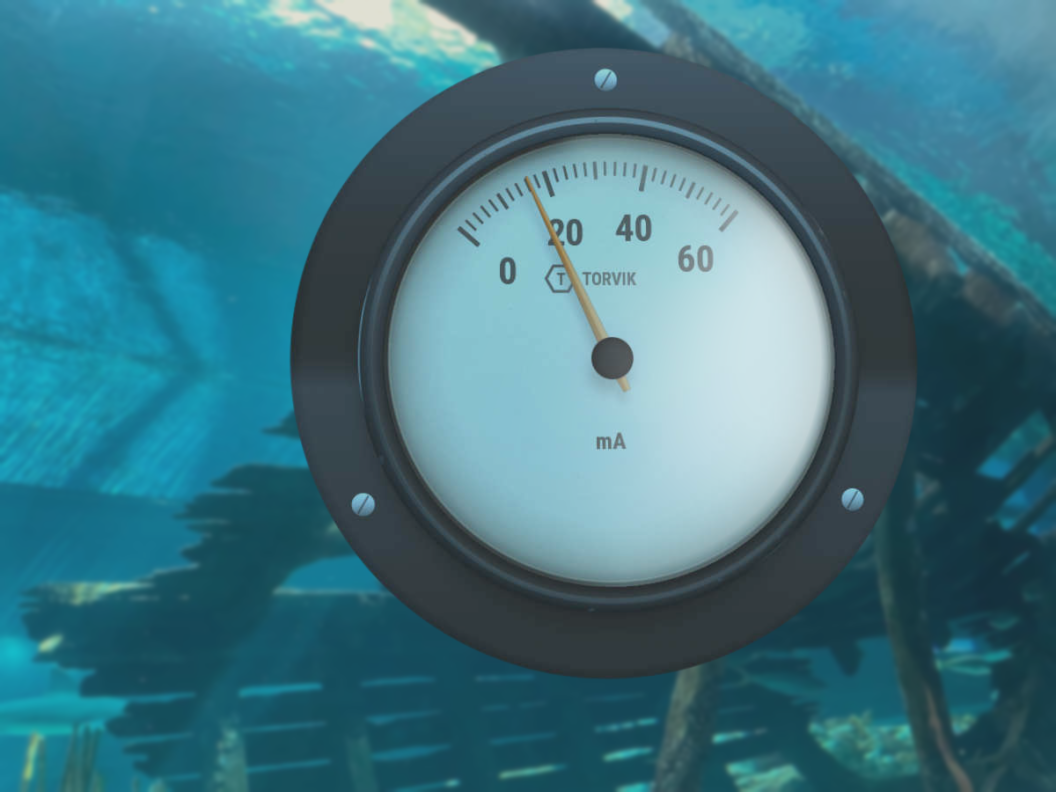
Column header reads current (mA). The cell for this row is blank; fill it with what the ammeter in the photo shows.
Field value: 16 mA
